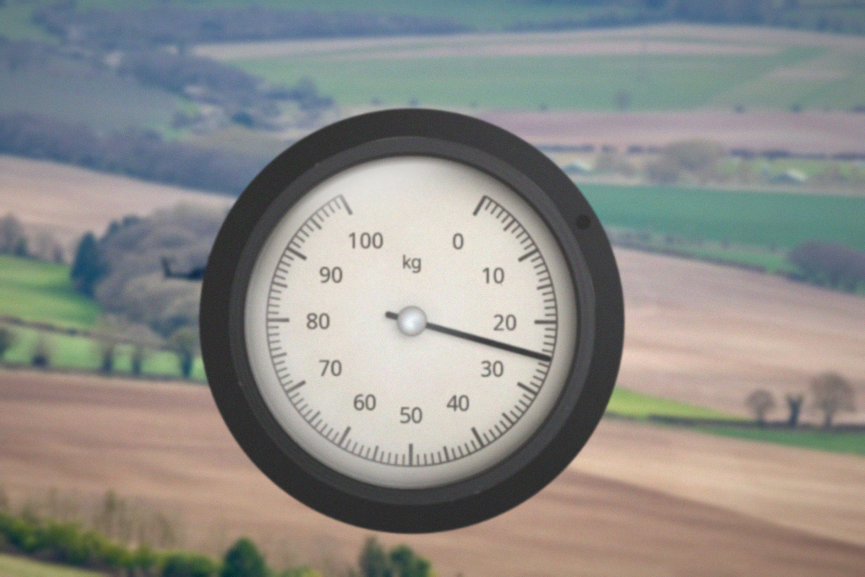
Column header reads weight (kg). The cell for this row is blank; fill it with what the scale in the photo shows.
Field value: 25 kg
